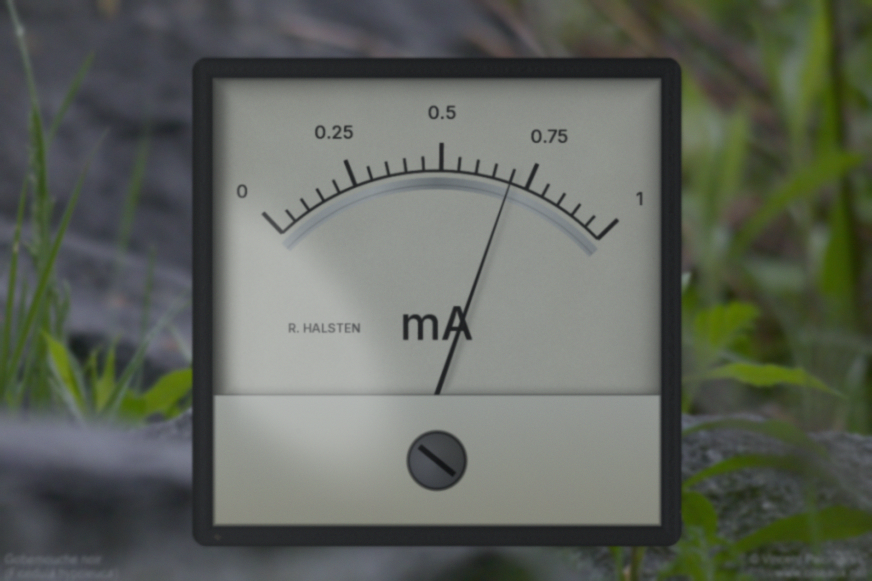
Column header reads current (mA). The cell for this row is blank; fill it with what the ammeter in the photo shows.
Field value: 0.7 mA
